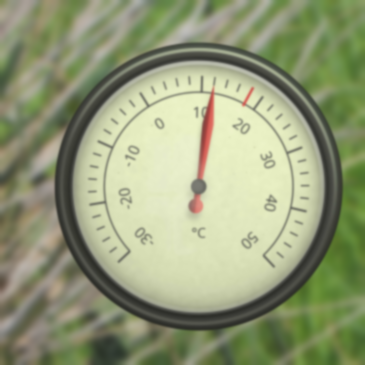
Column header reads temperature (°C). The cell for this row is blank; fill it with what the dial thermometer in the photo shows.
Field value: 12 °C
